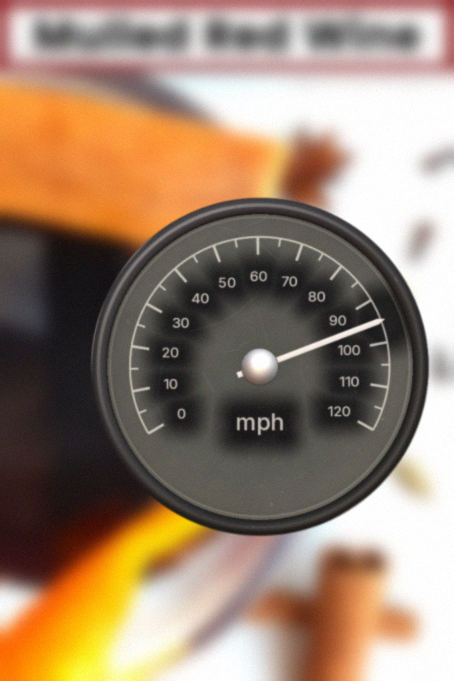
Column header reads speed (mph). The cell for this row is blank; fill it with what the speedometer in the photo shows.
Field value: 95 mph
